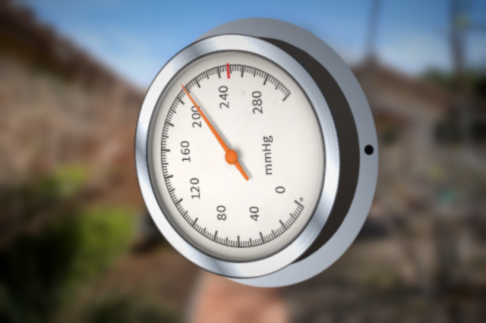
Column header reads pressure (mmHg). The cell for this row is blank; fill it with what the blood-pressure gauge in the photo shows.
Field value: 210 mmHg
